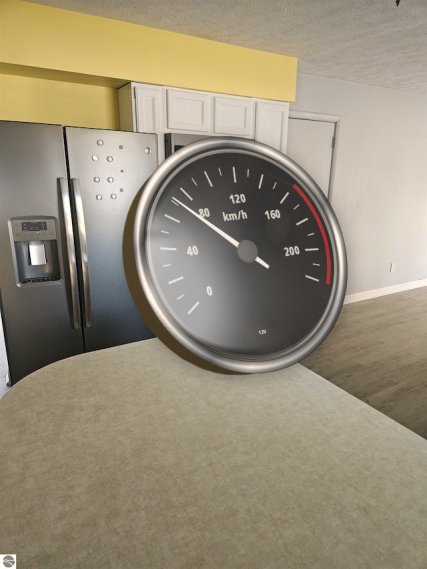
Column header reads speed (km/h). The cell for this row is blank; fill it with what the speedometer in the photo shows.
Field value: 70 km/h
